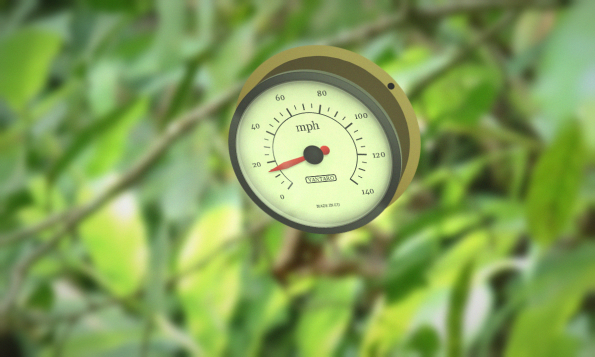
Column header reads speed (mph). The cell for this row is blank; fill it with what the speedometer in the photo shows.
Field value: 15 mph
